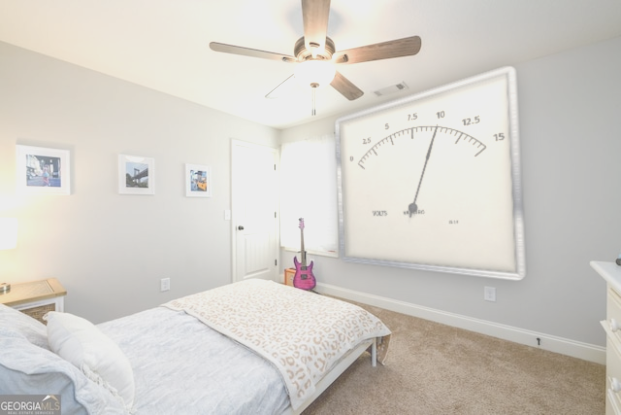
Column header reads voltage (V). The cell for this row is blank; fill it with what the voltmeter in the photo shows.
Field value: 10 V
